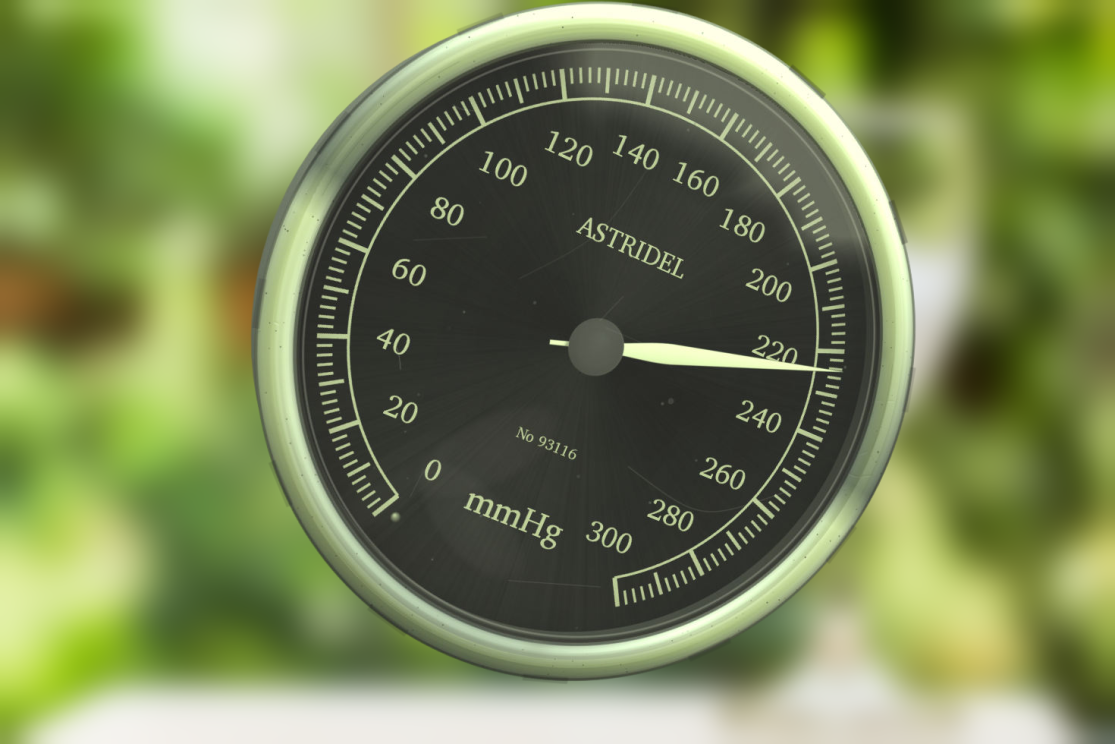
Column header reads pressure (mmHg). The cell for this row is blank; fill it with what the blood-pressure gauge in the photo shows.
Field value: 224 mmHg
